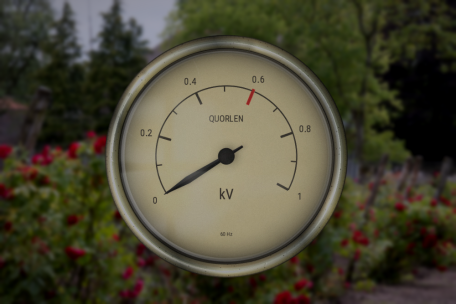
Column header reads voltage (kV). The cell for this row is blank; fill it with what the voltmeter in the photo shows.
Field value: 0 kV
